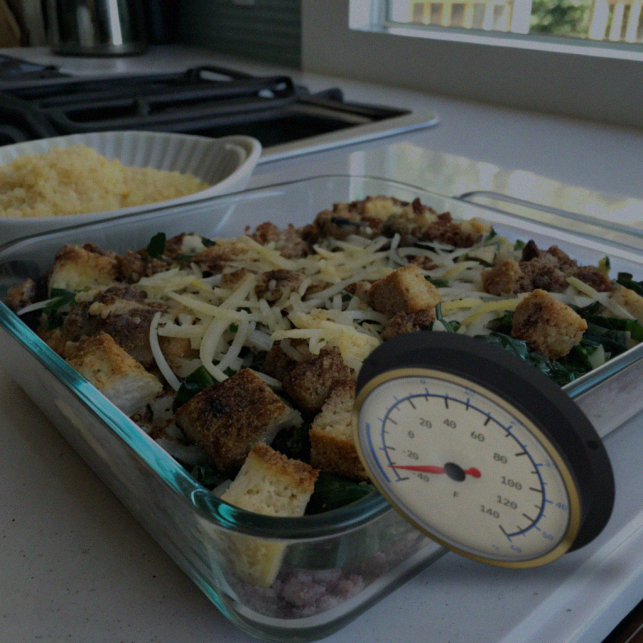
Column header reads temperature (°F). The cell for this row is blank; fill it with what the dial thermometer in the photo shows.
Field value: -30 °F
